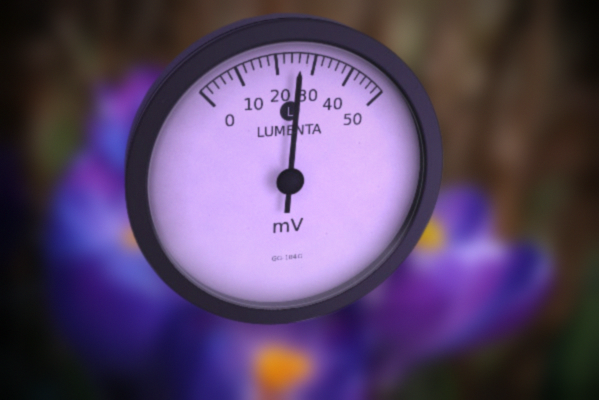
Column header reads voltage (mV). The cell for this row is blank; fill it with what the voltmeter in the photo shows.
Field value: 26 mV
